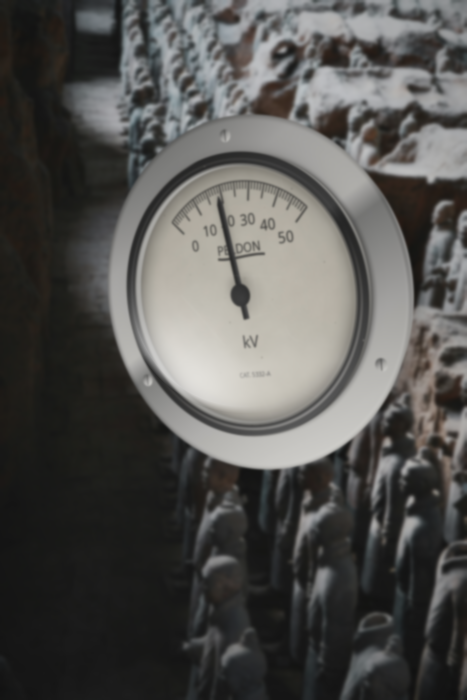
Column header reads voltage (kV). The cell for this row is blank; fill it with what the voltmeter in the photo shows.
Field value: 20 kV
